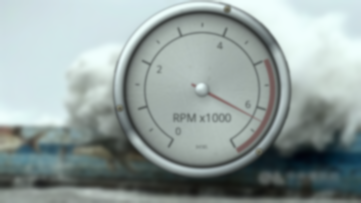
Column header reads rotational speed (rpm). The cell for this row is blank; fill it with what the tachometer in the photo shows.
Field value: 6250 rpm
